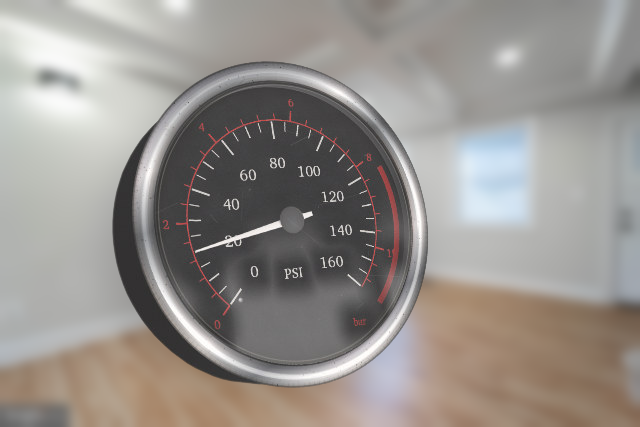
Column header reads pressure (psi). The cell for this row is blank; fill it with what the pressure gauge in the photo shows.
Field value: 20 psi
